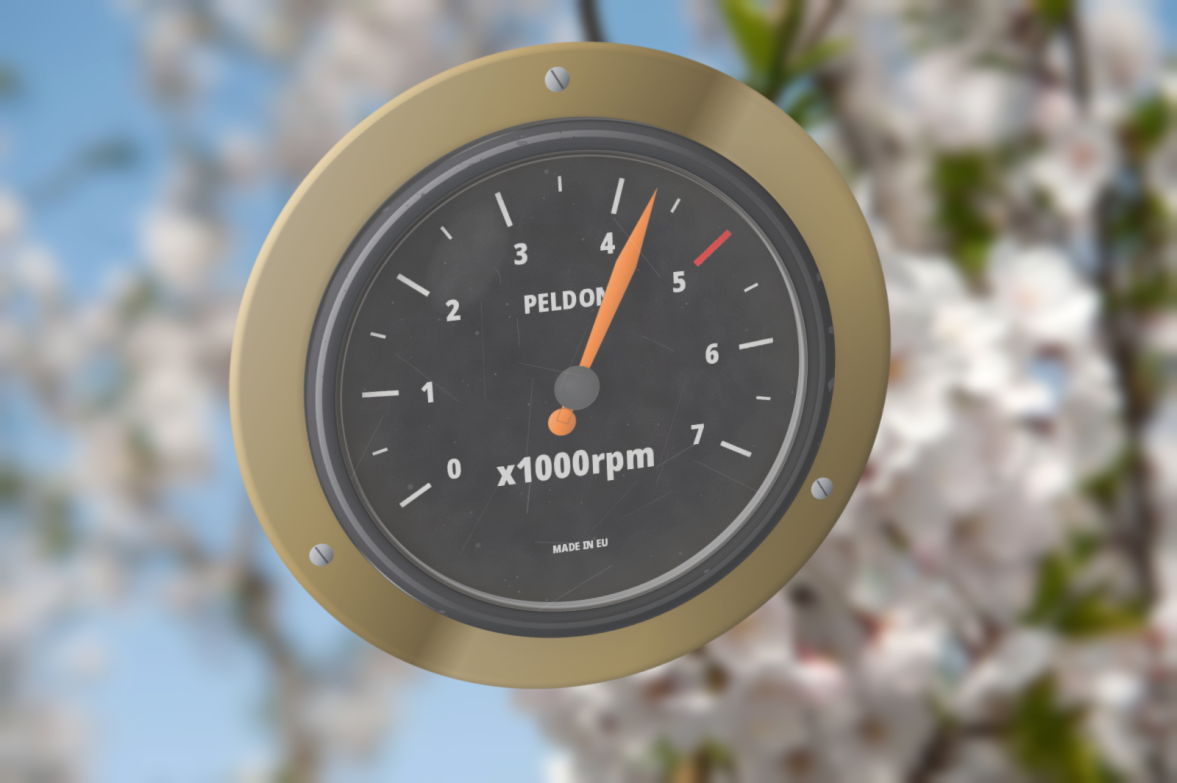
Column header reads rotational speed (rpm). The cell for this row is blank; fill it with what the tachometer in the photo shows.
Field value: 4250 rpm
